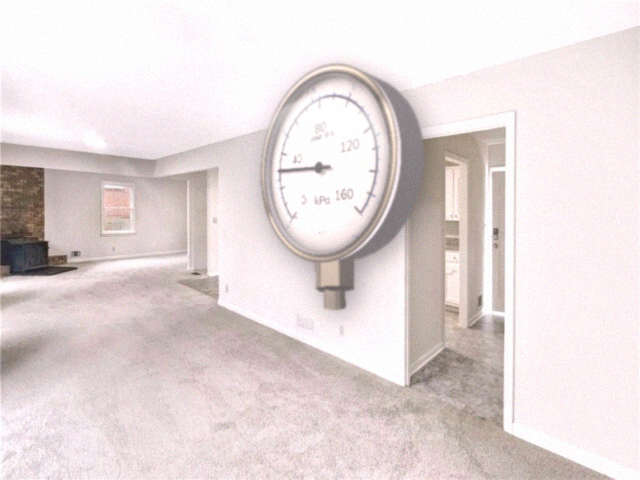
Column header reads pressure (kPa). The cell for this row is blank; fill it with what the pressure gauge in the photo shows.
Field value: 30 kPa
